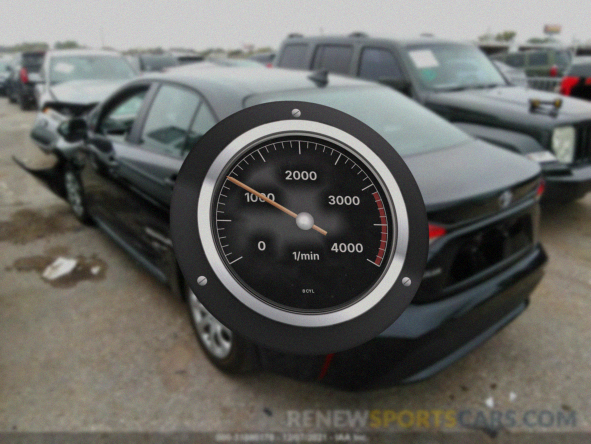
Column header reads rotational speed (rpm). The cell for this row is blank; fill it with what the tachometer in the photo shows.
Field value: 1000 rpm
